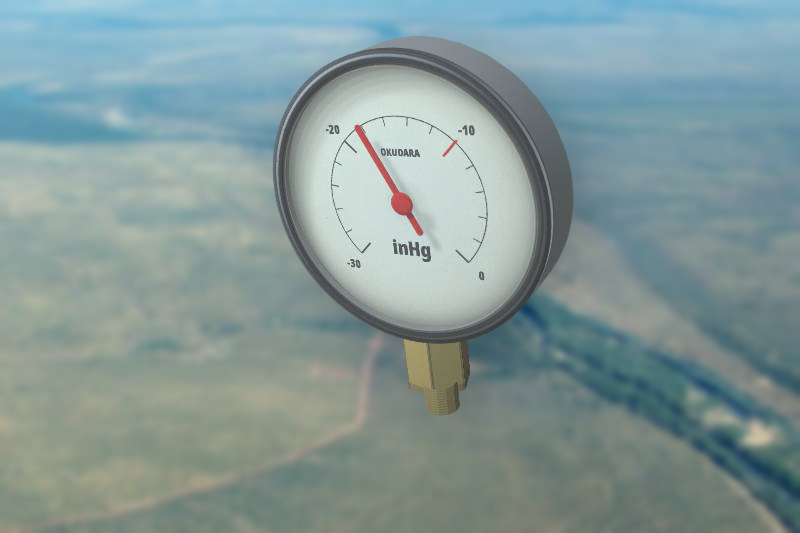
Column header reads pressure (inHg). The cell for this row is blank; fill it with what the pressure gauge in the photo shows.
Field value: -18 inHg
